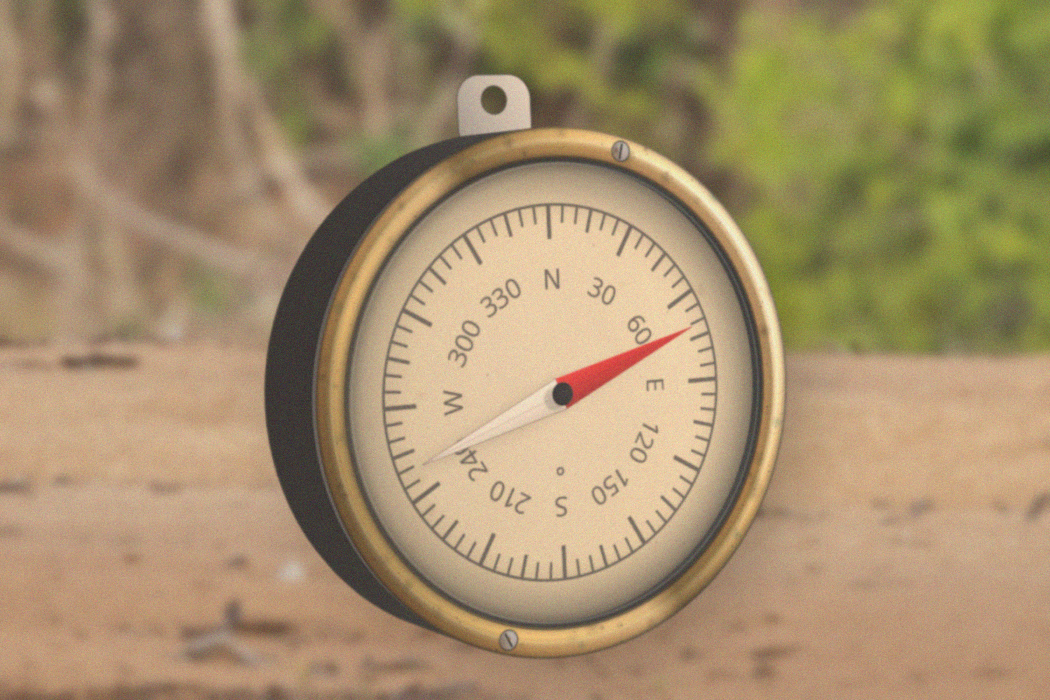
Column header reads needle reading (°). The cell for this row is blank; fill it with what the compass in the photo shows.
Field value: 70 °
